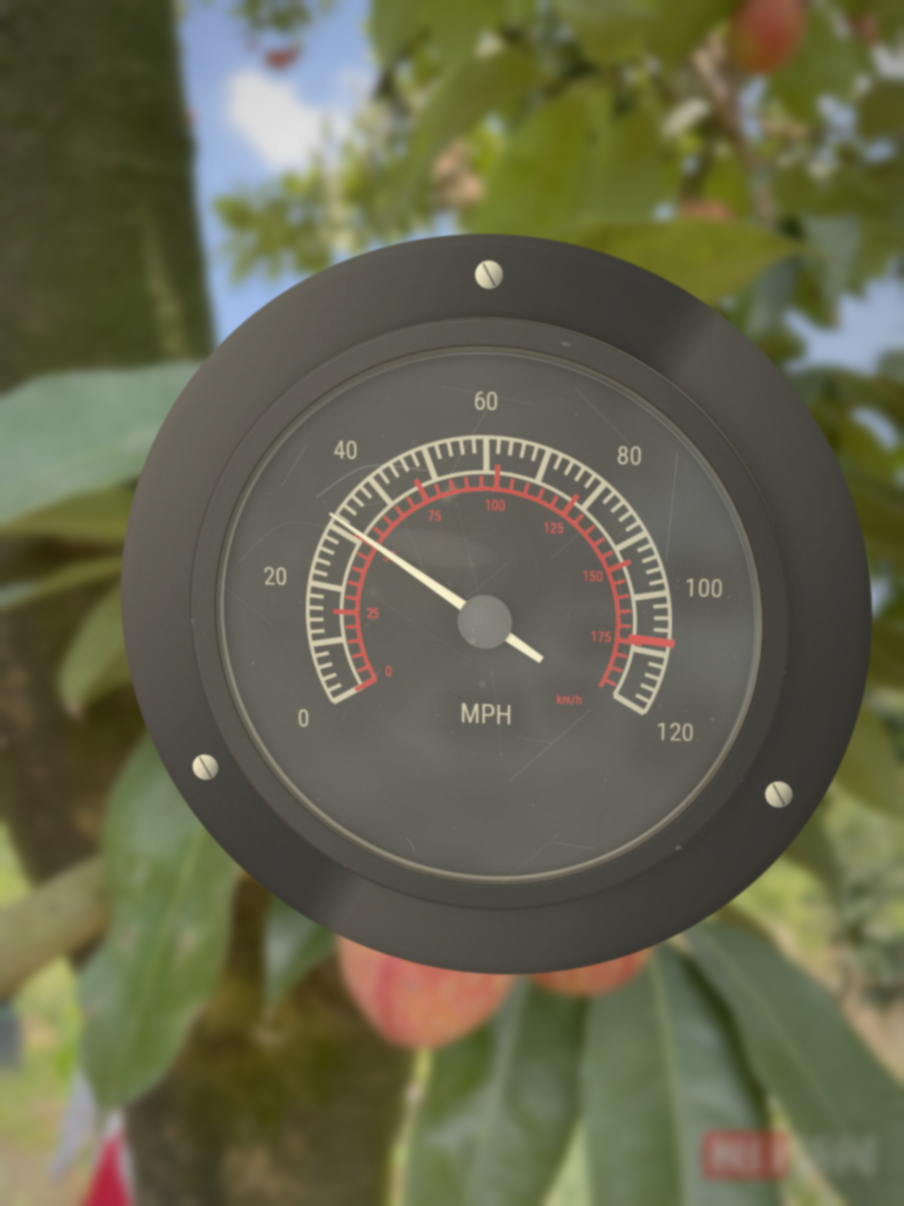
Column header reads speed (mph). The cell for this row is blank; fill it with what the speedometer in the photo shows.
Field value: 32 mph
